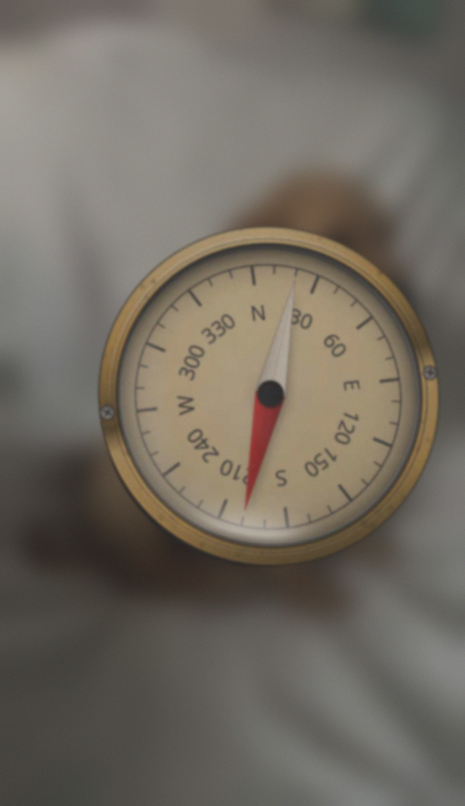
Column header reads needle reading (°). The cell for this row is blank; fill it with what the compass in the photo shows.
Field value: 200 °
